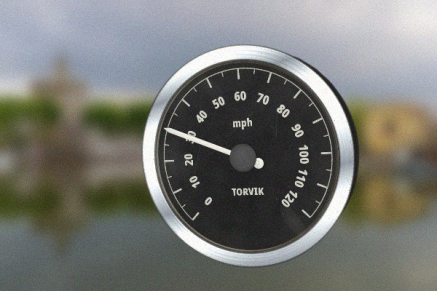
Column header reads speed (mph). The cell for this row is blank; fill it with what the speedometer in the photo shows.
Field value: 30 mph
